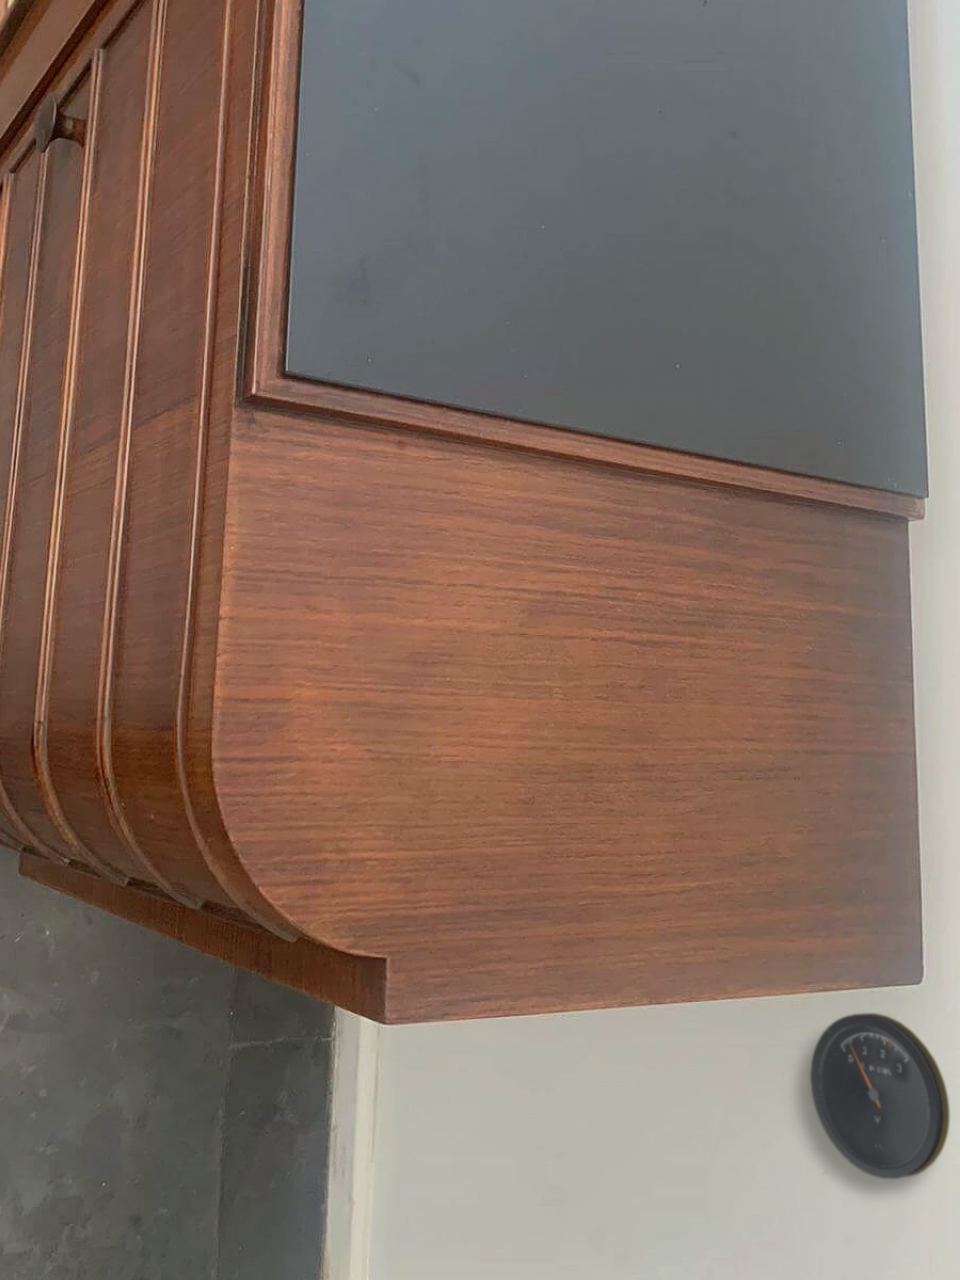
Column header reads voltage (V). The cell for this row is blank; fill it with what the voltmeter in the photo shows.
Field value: 0.5 V
